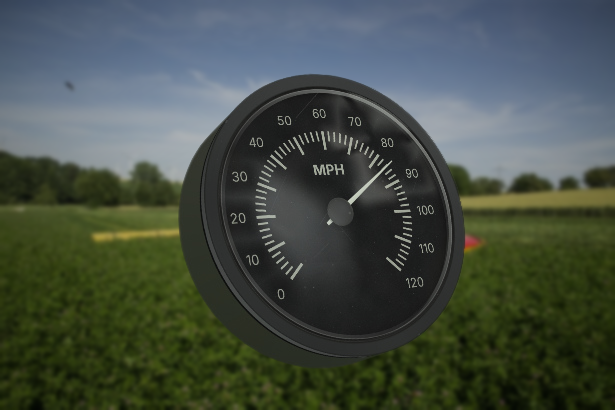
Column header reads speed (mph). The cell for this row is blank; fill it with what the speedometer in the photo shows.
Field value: 84 mph
